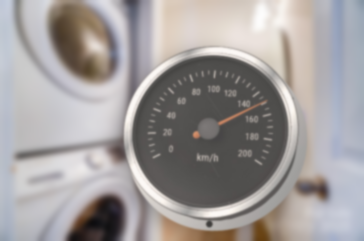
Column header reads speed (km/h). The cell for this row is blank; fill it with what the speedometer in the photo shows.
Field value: 150 km/h
